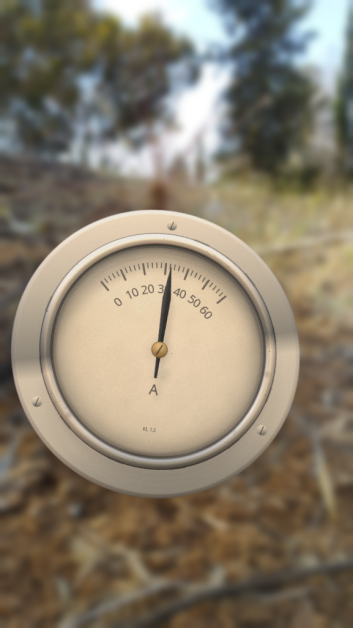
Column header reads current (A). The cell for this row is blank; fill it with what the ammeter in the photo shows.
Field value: 32 A
